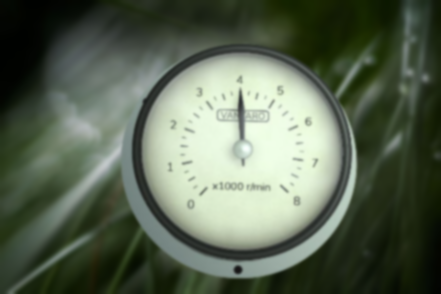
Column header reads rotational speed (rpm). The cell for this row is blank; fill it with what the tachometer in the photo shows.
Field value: 4000 rpm
